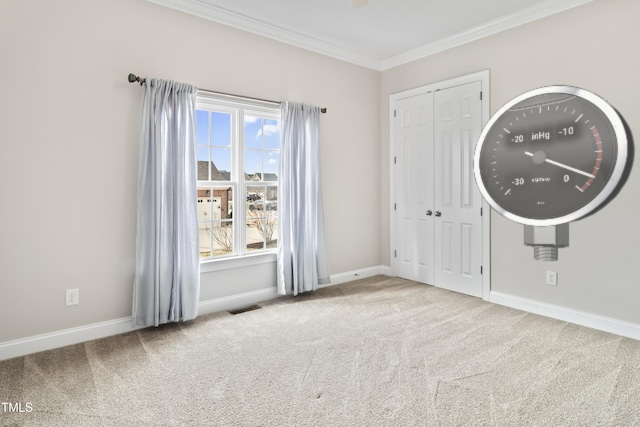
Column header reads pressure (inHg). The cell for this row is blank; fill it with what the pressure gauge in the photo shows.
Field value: -2 inHg
